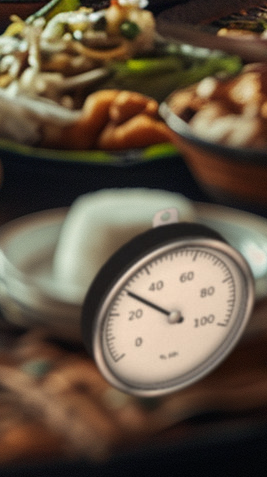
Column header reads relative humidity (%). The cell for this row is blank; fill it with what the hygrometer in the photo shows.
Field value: 30 %
